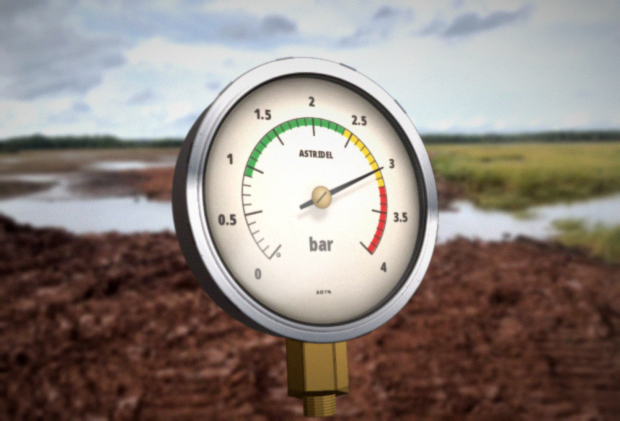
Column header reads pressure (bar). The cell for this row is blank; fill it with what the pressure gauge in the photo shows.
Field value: 3 bar
